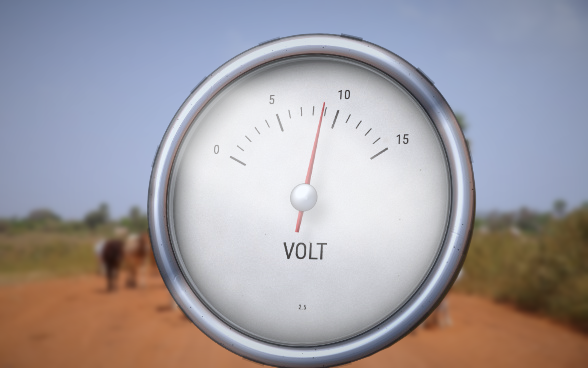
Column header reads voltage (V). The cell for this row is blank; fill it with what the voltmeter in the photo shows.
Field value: 9 V
